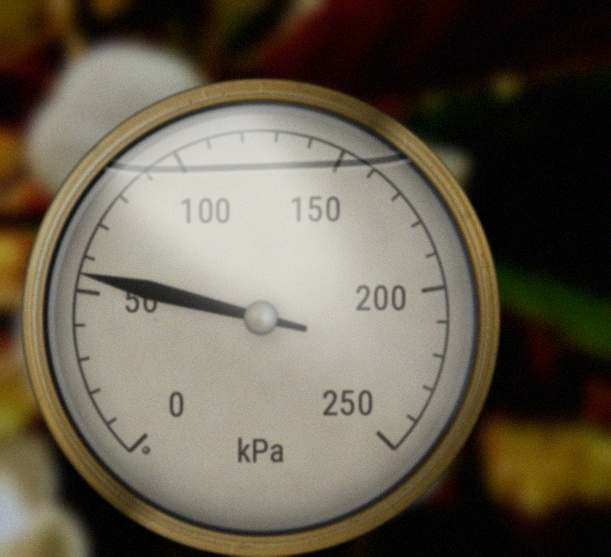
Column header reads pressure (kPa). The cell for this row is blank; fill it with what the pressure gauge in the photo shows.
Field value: 55 kPa
